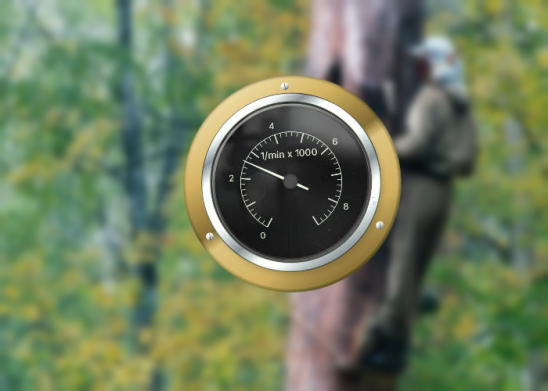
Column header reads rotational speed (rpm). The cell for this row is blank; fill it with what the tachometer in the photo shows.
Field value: 2600 rpm
